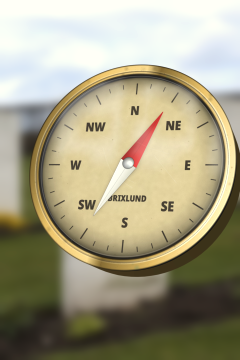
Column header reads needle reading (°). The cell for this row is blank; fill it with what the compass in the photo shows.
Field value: 30 °
